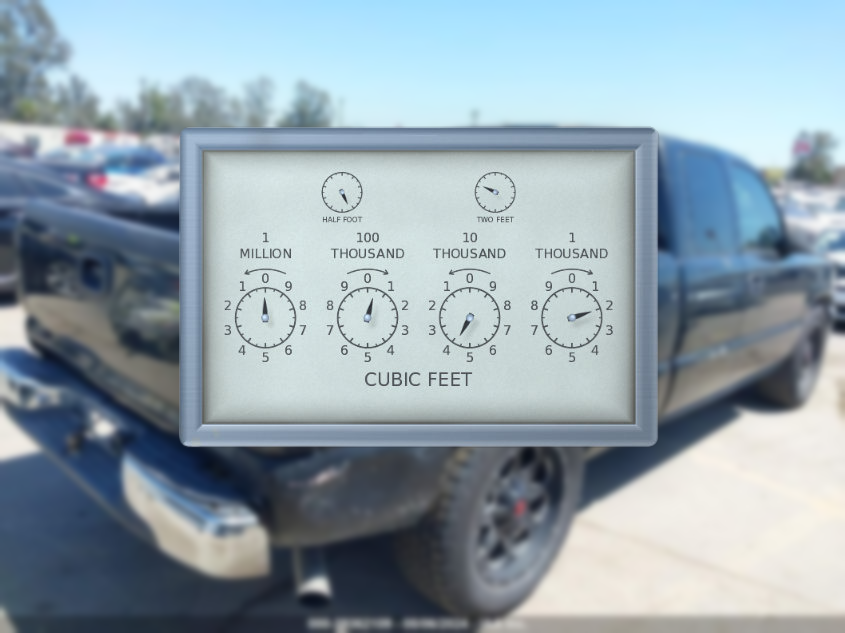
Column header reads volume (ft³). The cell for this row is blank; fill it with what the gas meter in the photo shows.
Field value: 4200 ft³
